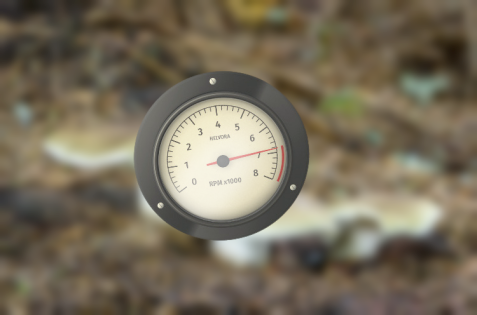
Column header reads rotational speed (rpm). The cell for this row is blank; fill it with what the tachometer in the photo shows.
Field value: 6800 rpm
